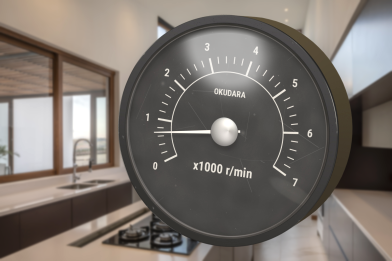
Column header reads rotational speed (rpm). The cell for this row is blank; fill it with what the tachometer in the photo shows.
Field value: 700 rpm
